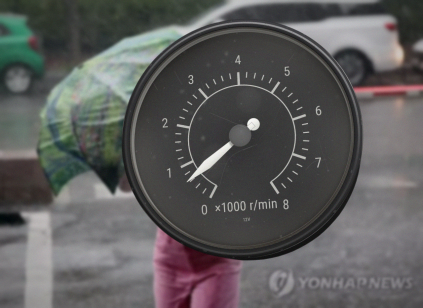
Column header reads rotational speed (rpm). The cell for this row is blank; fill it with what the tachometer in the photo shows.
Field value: 600 rpm
